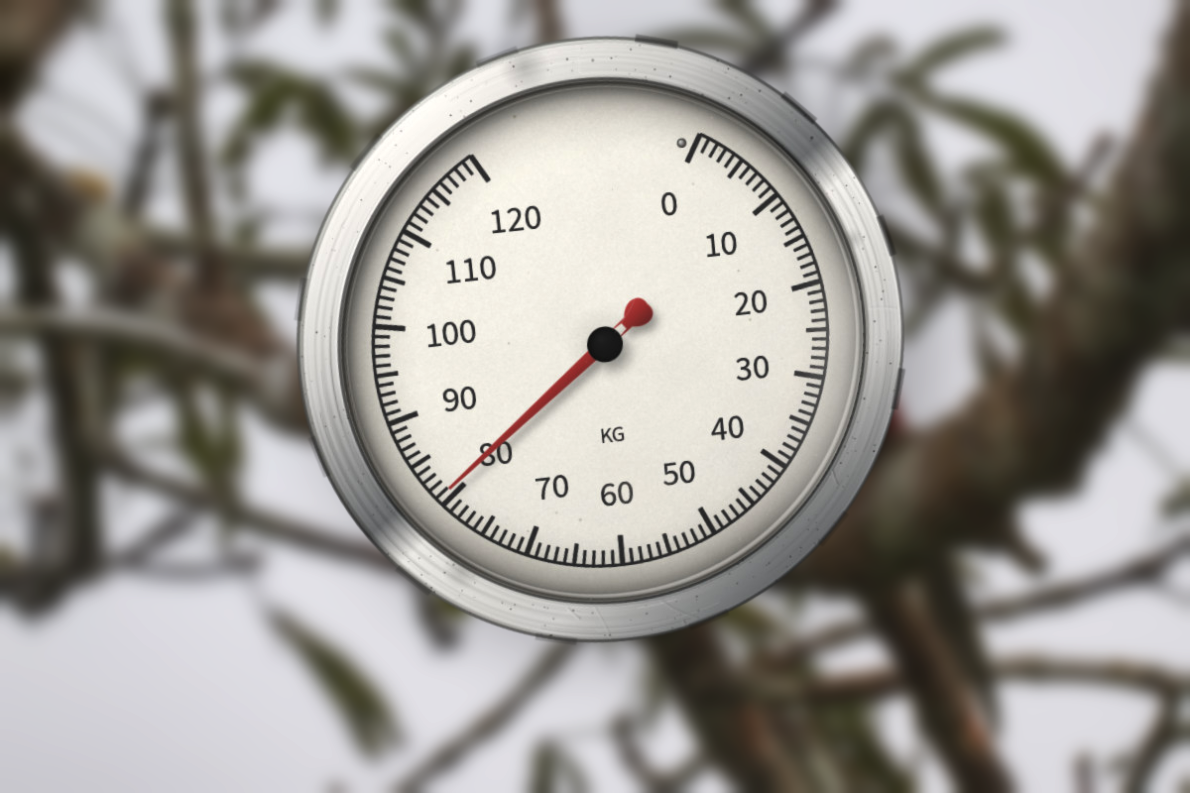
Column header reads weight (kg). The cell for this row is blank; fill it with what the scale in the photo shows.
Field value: 81 kg
